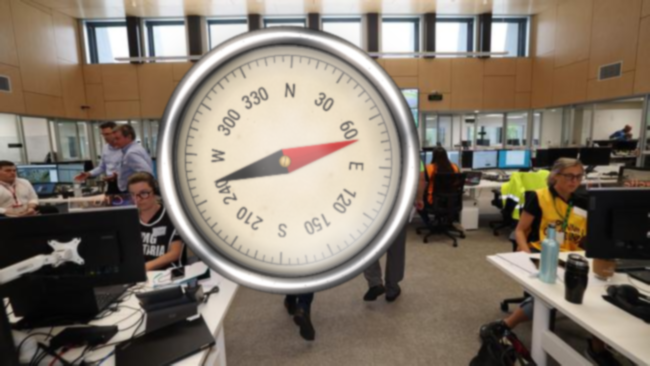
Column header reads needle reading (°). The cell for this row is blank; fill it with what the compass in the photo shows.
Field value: 70 °
